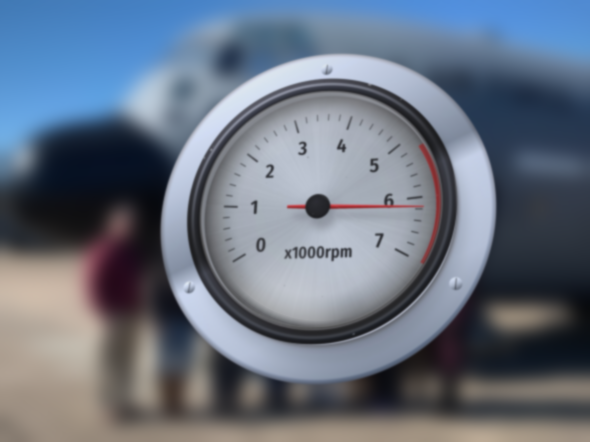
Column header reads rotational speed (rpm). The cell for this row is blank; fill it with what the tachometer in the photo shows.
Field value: 6200 rpm
